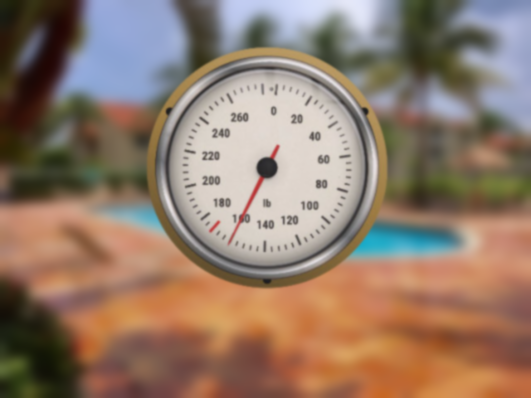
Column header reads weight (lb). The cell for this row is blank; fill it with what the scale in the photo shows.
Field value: 160 lb
